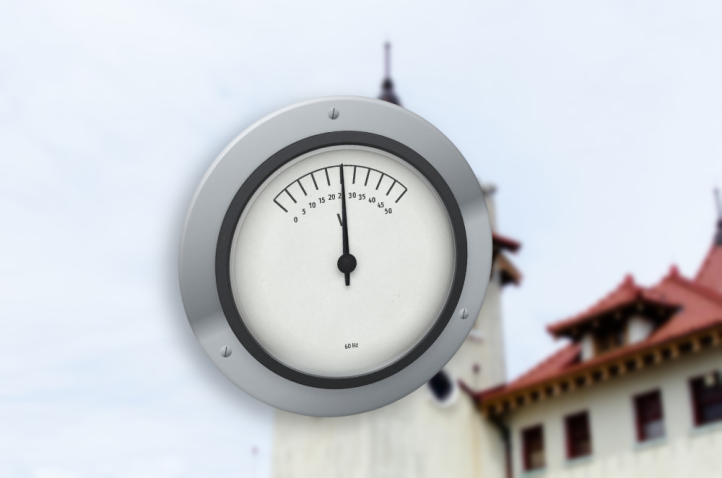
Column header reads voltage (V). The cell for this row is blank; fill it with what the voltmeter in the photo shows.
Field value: 25 V
